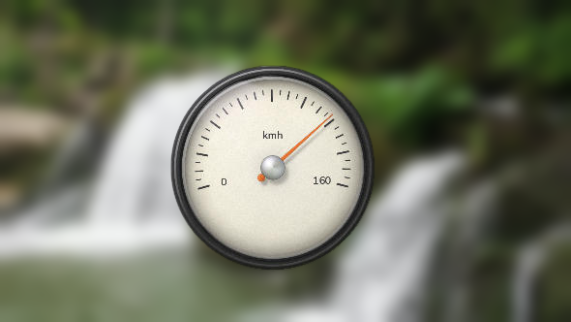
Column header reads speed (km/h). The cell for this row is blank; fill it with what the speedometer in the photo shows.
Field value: 117.5 km/h
